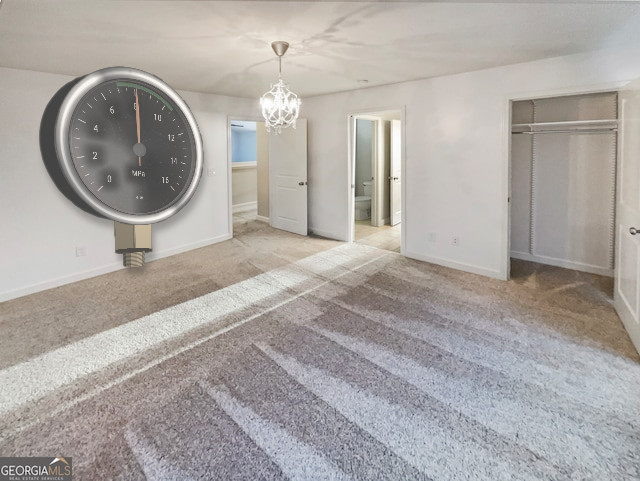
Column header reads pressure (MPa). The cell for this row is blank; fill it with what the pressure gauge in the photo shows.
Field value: 8 MPa
